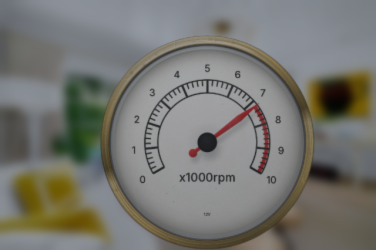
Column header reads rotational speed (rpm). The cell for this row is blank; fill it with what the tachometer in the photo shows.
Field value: 7200 rpm
